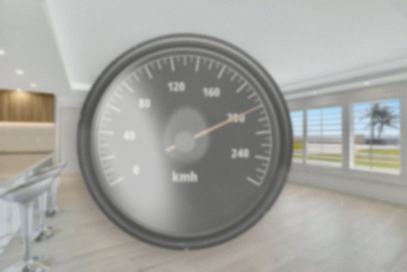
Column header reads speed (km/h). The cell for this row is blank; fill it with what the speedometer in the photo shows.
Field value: 200 km/h
